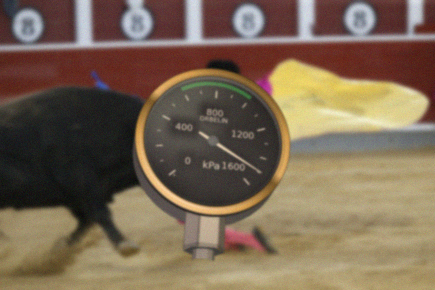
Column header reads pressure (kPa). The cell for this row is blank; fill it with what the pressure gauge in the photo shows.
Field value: 1500 kPa
